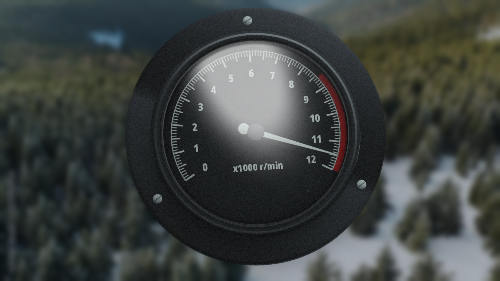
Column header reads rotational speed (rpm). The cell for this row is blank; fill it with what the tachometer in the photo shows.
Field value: 11500 rpm
